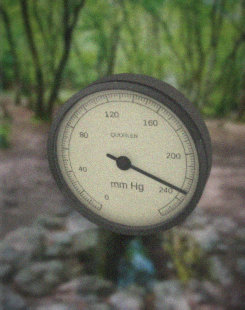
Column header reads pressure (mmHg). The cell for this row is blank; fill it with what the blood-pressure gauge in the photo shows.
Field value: 230 mmHg
